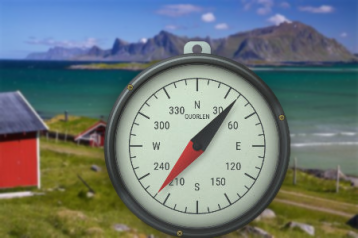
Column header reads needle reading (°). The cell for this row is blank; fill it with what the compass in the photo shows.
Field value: 220 °
